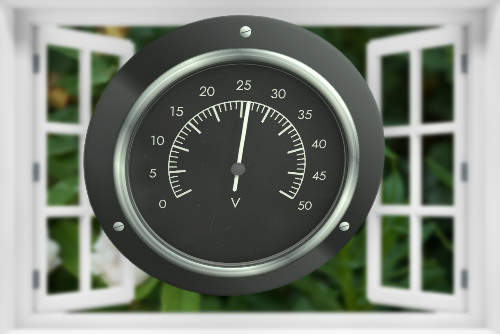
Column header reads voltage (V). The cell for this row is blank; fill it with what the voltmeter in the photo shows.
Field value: 26 V
